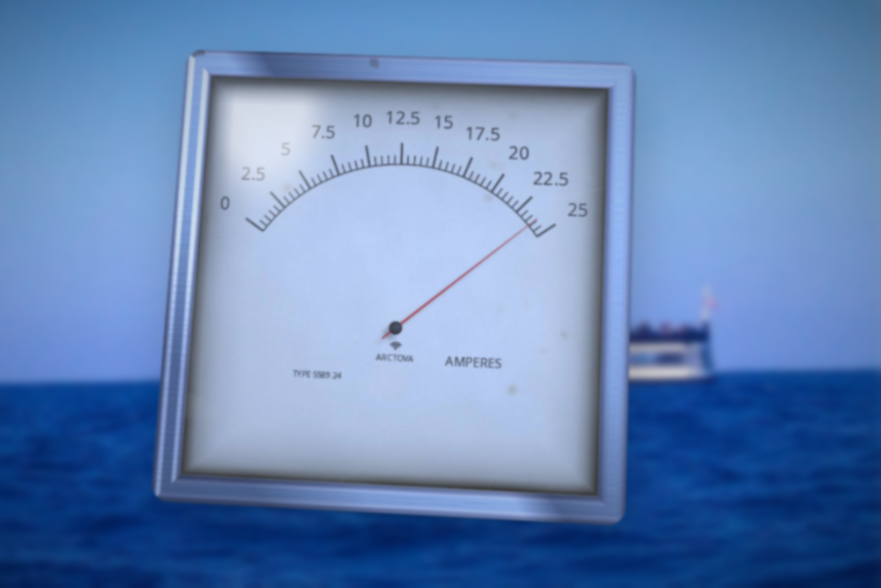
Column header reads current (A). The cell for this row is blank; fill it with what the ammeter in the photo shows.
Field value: 24 A
